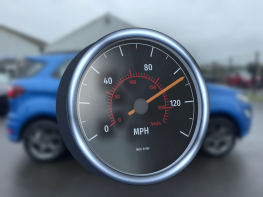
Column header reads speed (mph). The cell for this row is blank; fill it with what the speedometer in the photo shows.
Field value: 105 mph
